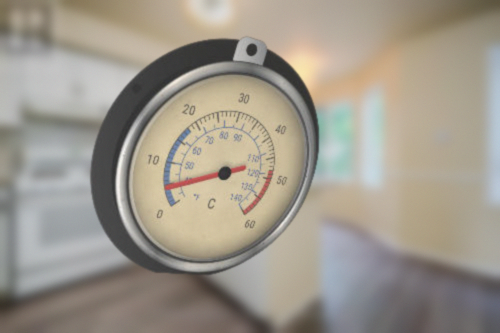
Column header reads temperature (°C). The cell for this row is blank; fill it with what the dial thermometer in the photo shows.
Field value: 5 °C
